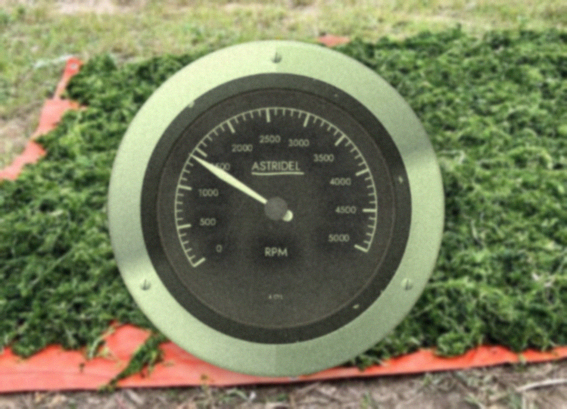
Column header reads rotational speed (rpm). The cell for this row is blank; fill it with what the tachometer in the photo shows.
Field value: 1400 rpm
